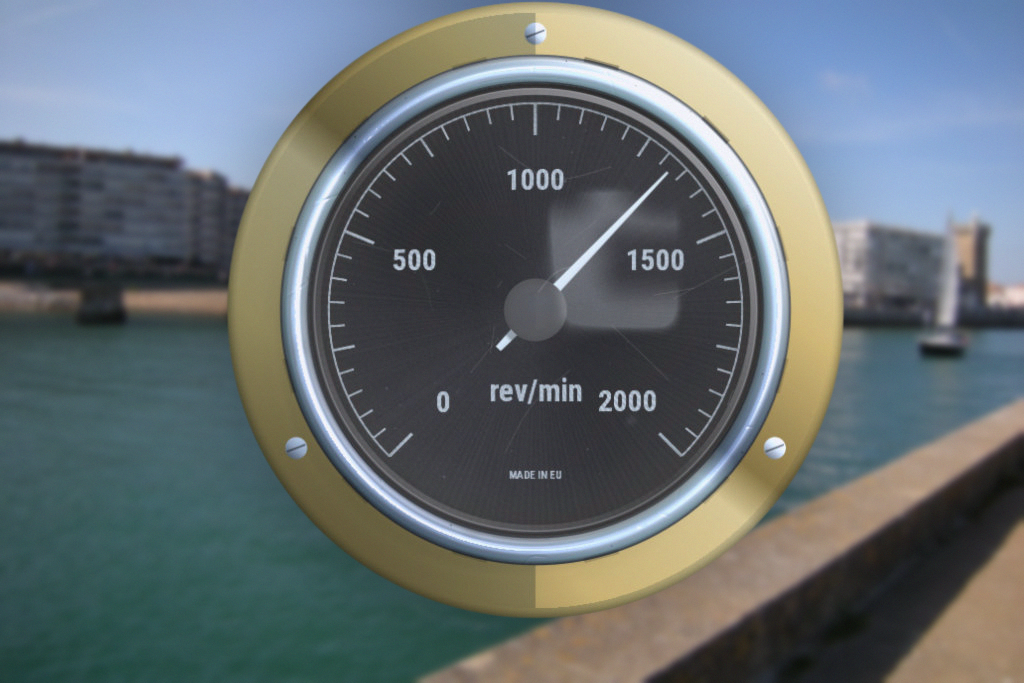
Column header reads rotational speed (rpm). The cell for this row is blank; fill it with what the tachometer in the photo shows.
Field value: 1325 rpm
